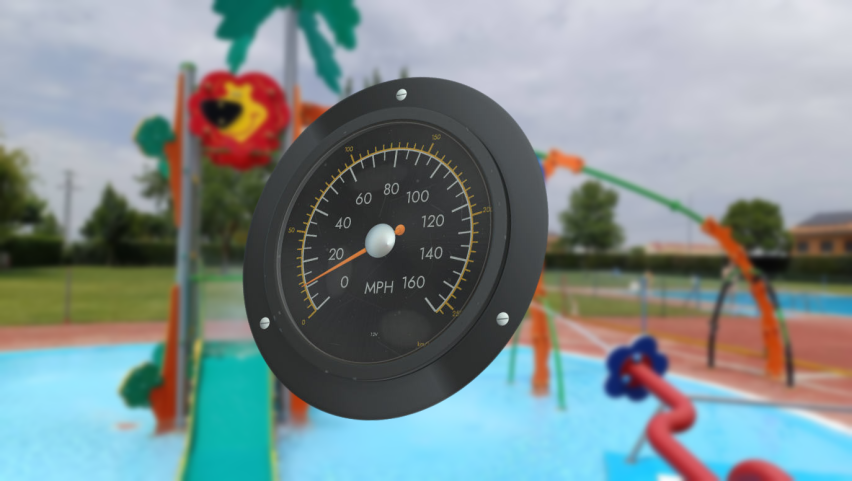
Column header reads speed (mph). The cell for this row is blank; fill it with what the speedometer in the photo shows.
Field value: 10 mph
